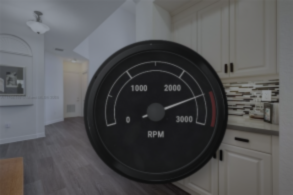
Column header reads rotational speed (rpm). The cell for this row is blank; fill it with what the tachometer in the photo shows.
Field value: 2500 rpm
